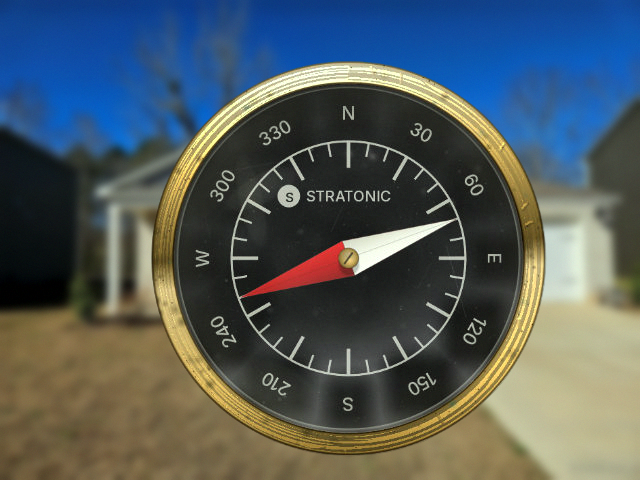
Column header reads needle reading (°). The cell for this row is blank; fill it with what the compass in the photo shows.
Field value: 250 °
